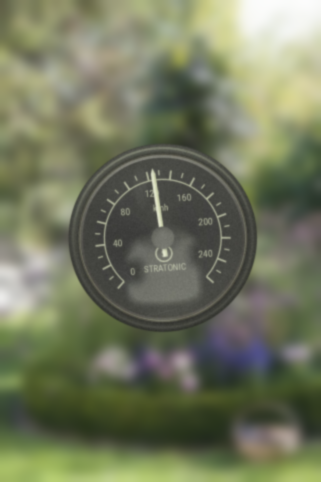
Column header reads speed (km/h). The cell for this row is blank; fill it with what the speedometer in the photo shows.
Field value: 125 km/h
